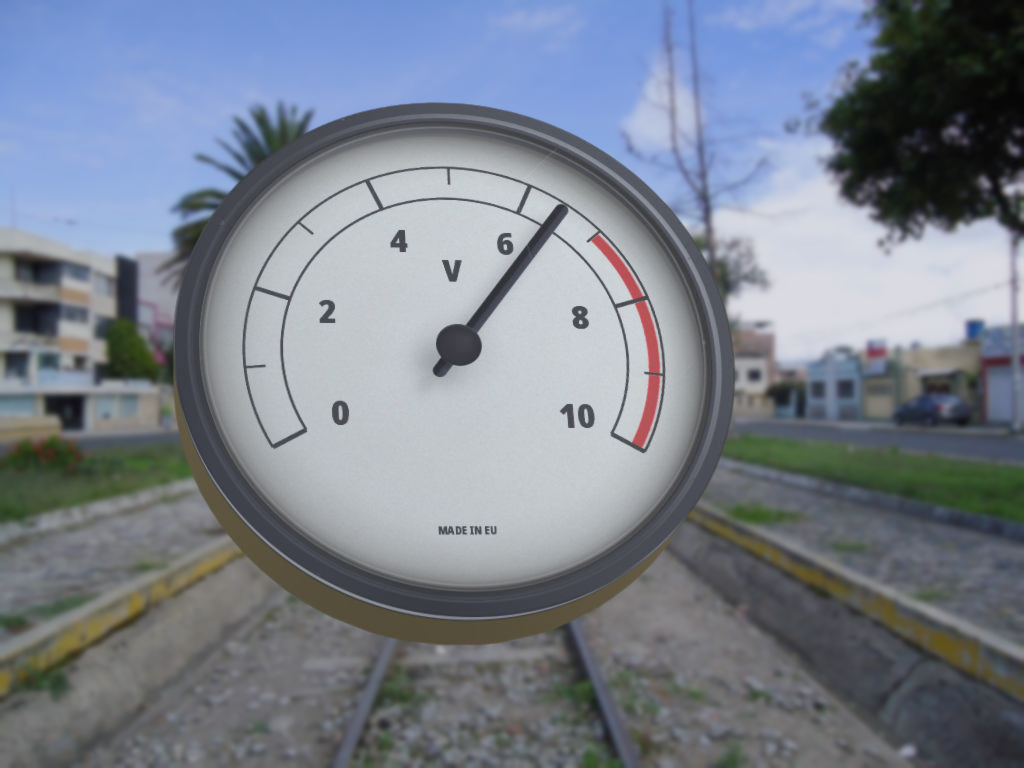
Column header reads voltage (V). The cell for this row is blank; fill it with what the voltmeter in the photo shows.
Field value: 6.5 V
